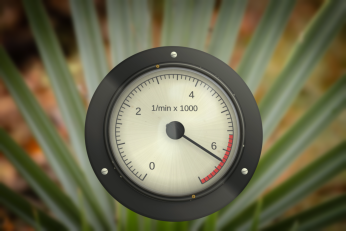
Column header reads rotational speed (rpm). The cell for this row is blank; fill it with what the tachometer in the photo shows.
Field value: 6300 rpm
